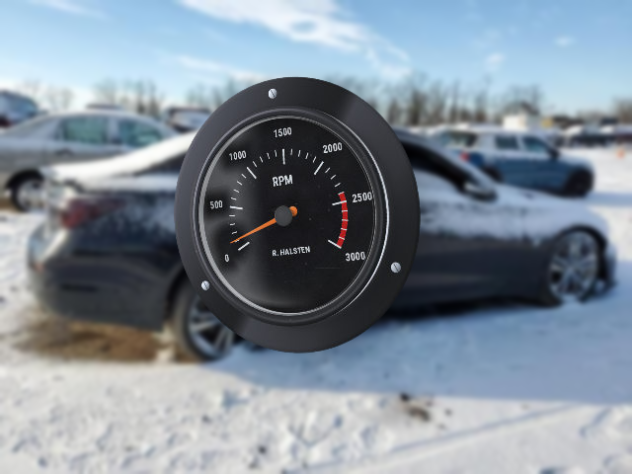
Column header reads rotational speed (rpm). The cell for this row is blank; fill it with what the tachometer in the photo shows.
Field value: 100 rpm
